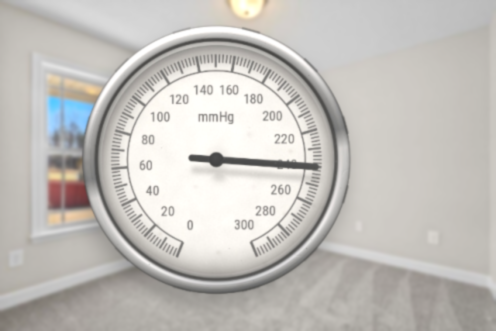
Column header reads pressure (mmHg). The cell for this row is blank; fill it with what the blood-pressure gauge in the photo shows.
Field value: 240 mmHg
